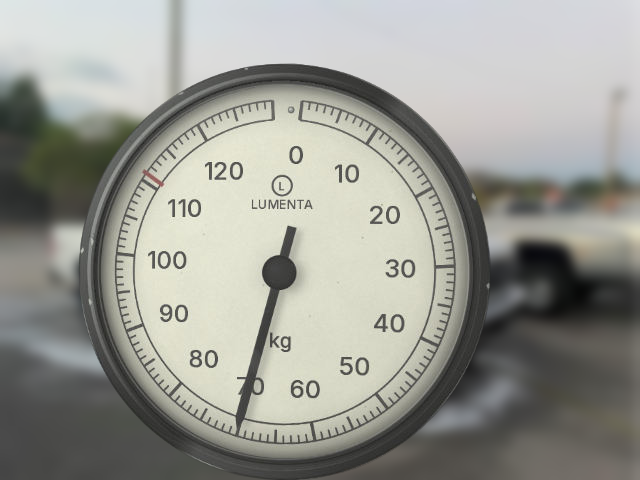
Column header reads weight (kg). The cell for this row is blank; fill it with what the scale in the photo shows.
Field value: 70 kg
